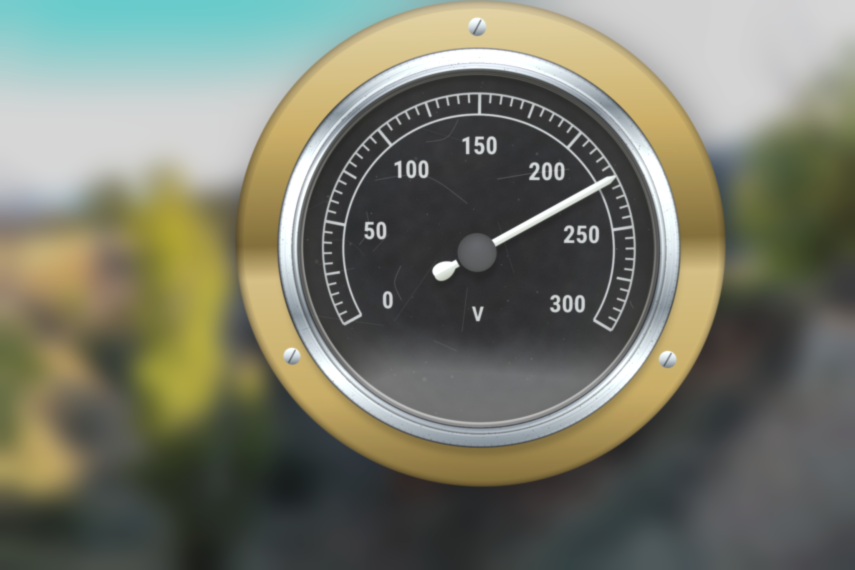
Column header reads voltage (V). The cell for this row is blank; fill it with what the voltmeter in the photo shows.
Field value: 225 V
